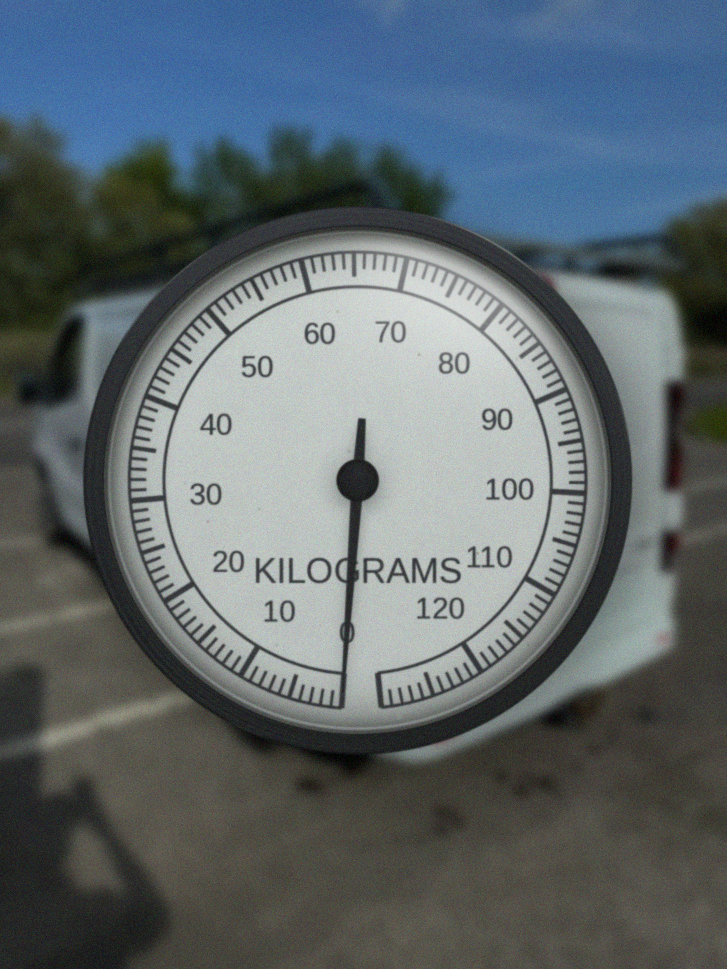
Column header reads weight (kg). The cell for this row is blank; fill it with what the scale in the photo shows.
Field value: 0 kg
